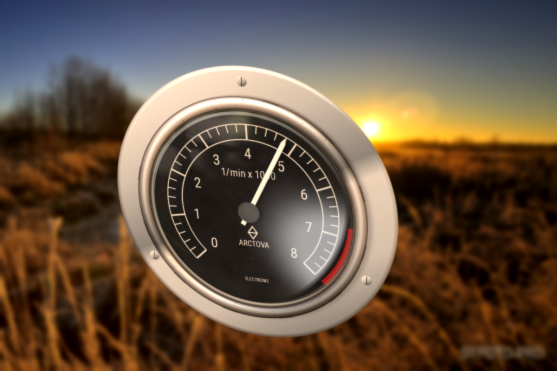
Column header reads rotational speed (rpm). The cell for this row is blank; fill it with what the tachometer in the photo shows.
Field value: 4800 rpm
